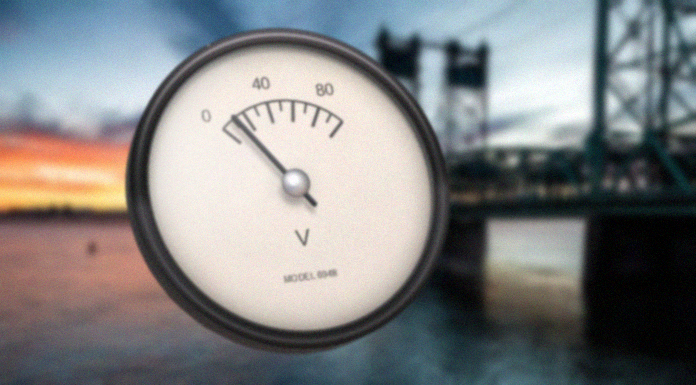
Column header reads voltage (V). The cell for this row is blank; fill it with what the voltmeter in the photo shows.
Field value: 10 V
